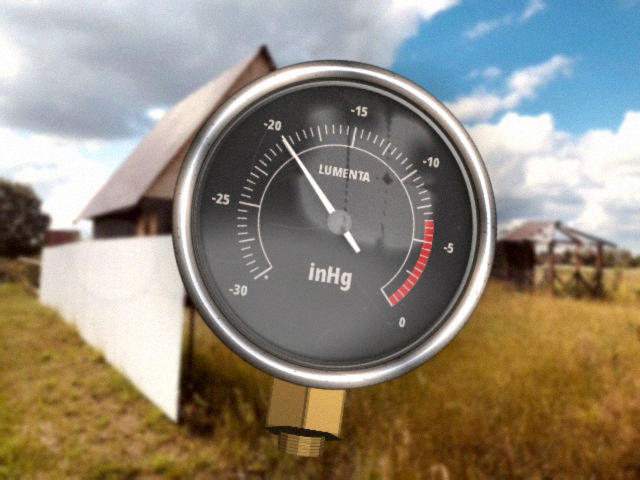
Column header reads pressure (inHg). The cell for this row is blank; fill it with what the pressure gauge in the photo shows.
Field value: -20 inHg
